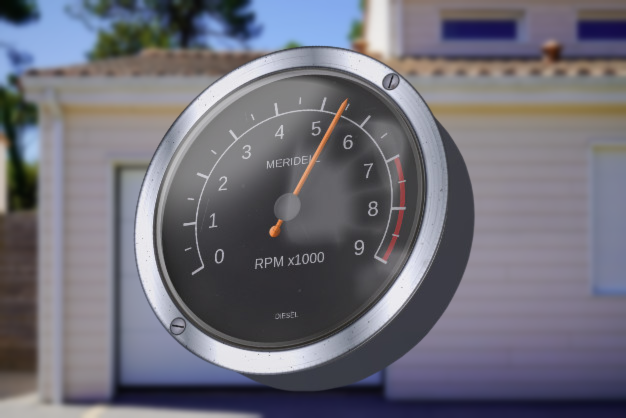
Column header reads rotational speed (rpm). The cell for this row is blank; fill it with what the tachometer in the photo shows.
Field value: 5500 rpm
